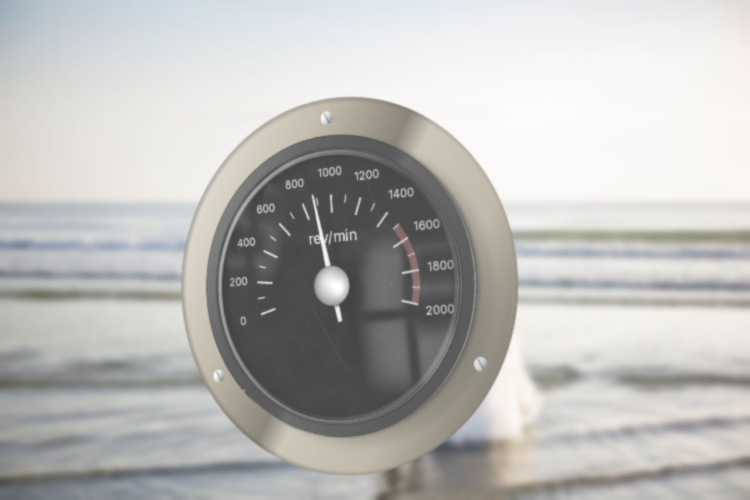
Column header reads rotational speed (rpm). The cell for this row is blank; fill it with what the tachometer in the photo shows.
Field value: 900 rpm
